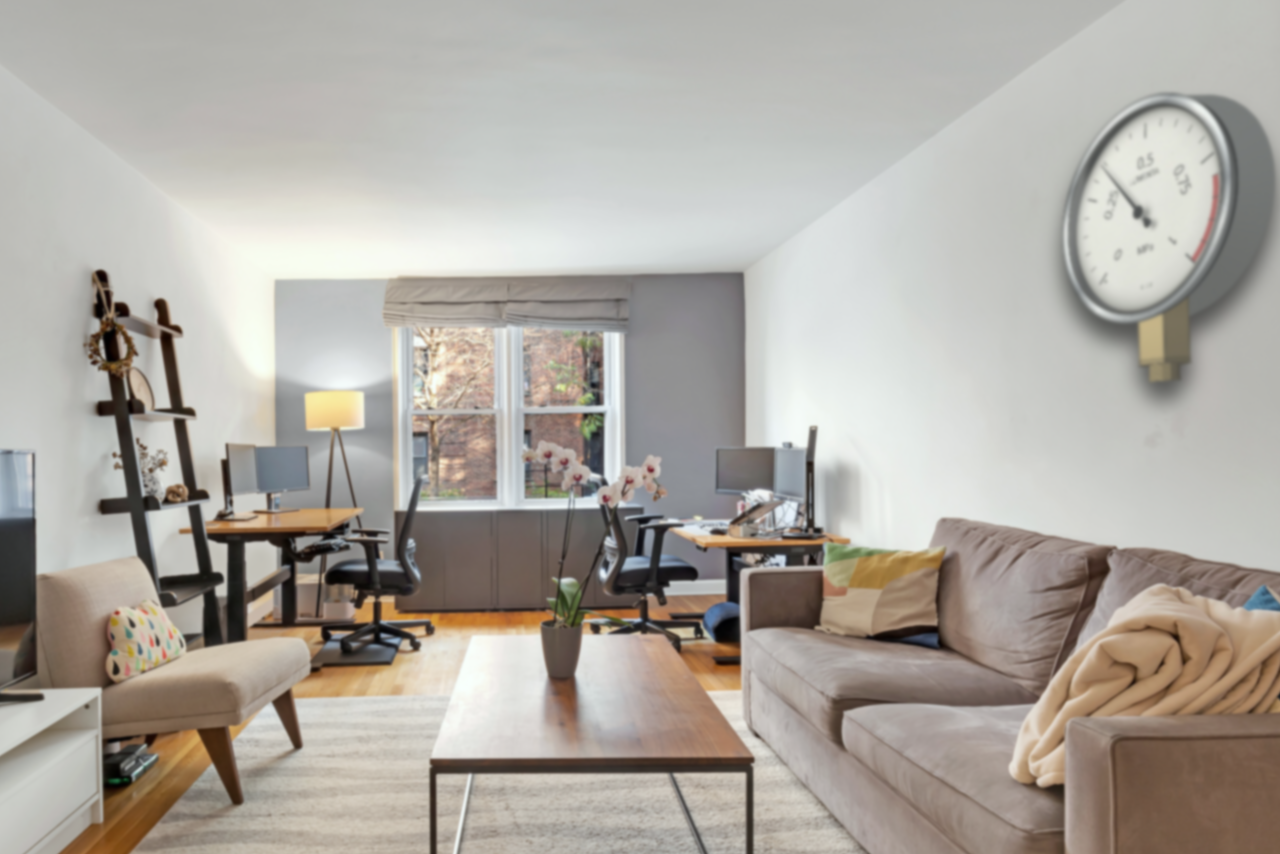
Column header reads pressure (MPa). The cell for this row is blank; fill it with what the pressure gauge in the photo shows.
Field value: 0.35 MPa
